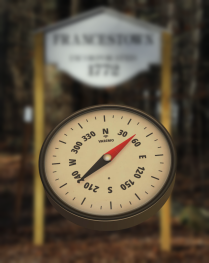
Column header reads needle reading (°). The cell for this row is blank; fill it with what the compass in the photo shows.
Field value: 50 °
